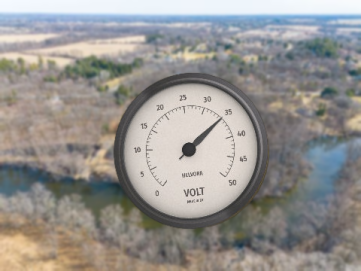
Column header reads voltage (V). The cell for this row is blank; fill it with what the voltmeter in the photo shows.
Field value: 35 V
